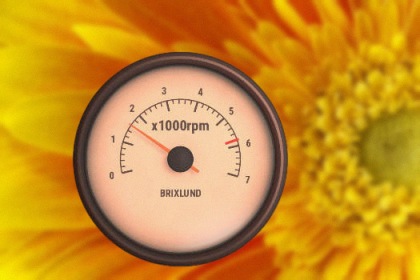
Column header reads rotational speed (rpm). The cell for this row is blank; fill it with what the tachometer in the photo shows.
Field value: 1600 rpm
